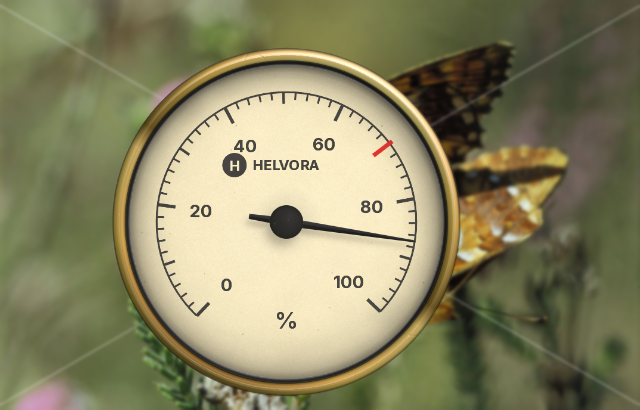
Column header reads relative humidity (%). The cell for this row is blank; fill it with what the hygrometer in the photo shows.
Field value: 87 %
